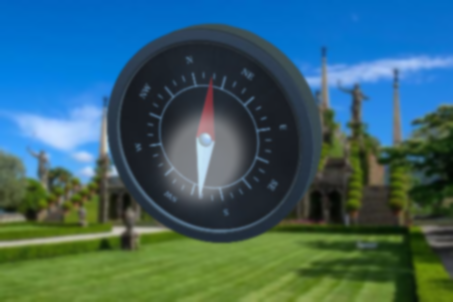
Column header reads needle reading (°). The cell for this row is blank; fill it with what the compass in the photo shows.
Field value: 20 °
